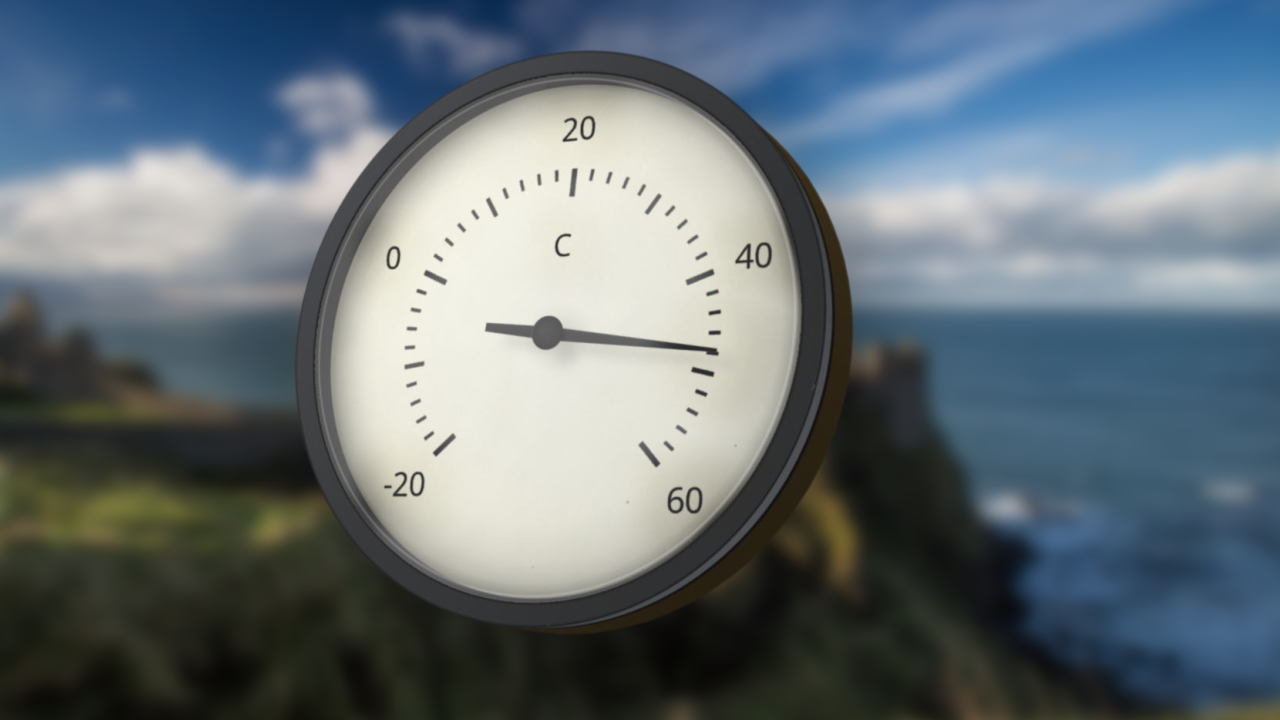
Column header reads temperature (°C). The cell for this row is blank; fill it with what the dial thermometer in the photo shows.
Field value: 48 °C
